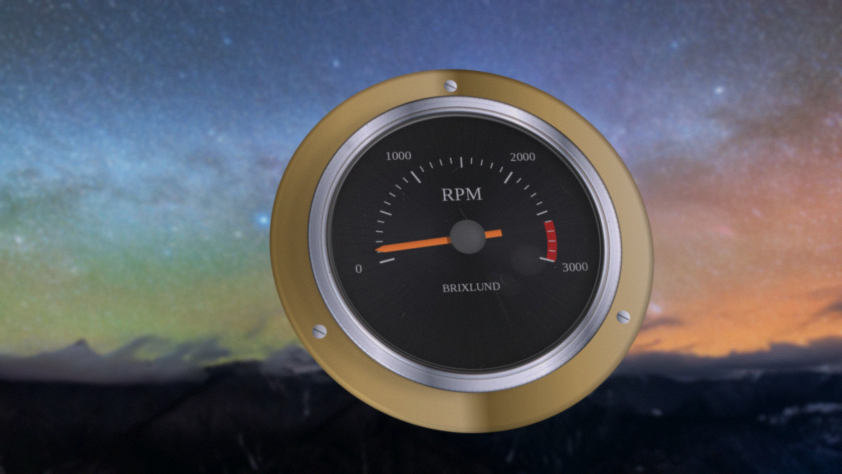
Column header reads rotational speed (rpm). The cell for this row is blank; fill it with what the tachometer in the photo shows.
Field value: 100 rpm
